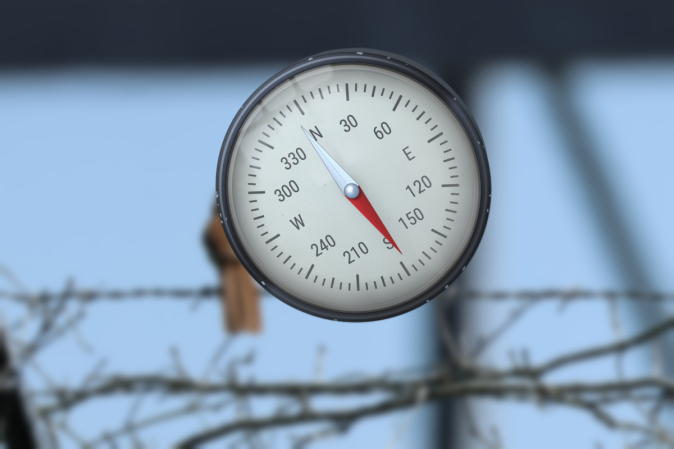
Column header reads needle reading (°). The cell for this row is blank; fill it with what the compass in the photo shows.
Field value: 175 °
